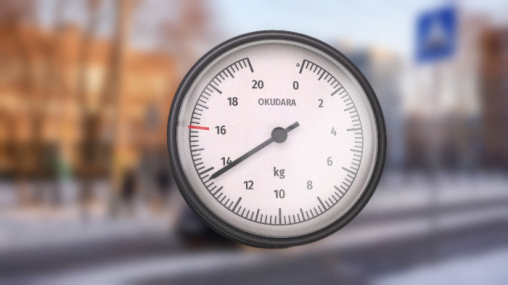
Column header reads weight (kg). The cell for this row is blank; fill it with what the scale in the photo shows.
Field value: 13.6 kg
